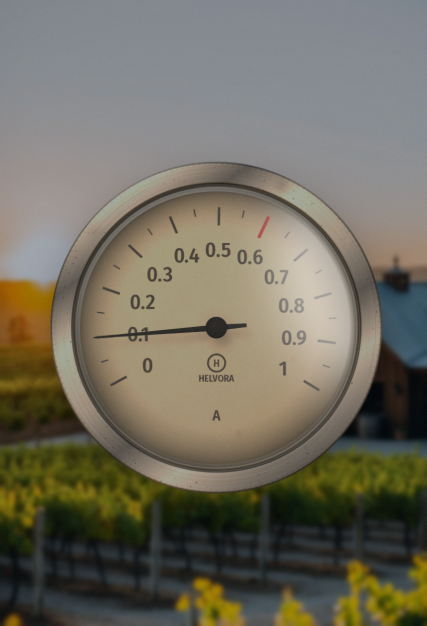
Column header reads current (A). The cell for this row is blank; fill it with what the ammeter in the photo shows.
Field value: 0.1 A
